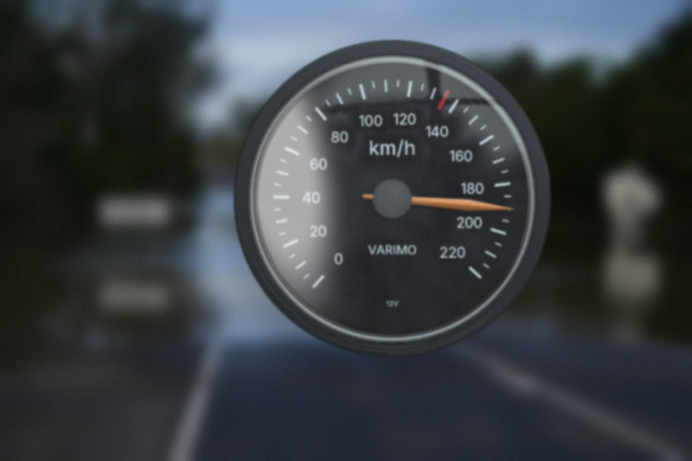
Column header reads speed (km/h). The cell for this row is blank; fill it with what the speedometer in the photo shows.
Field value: 190 km/h
